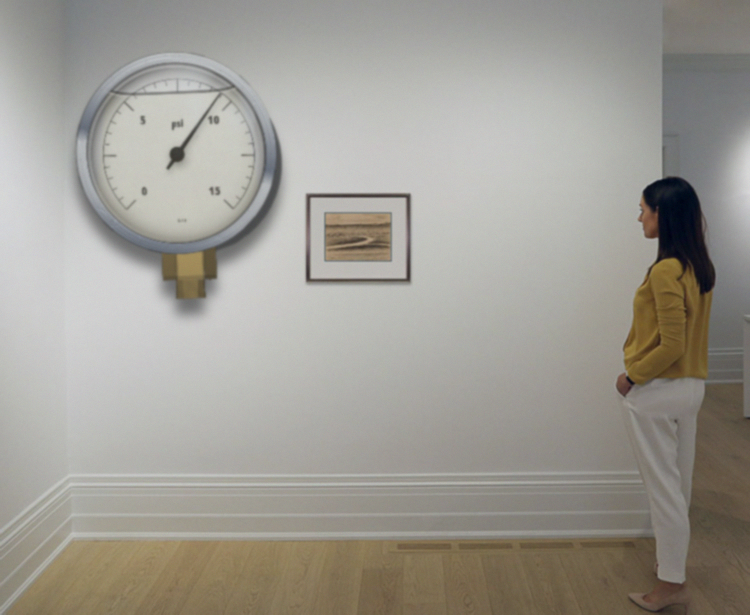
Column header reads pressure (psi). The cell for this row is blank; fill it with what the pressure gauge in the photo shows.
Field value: 9.5 psi
